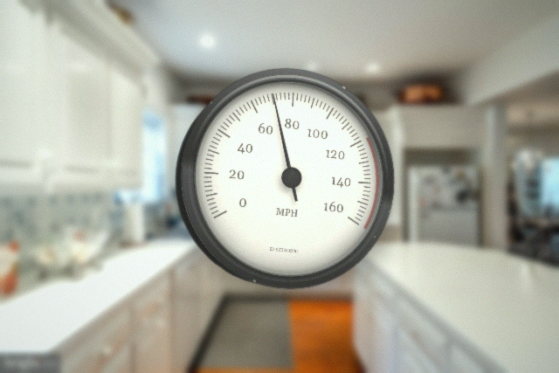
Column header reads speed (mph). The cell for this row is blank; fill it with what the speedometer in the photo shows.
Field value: 70 mph
